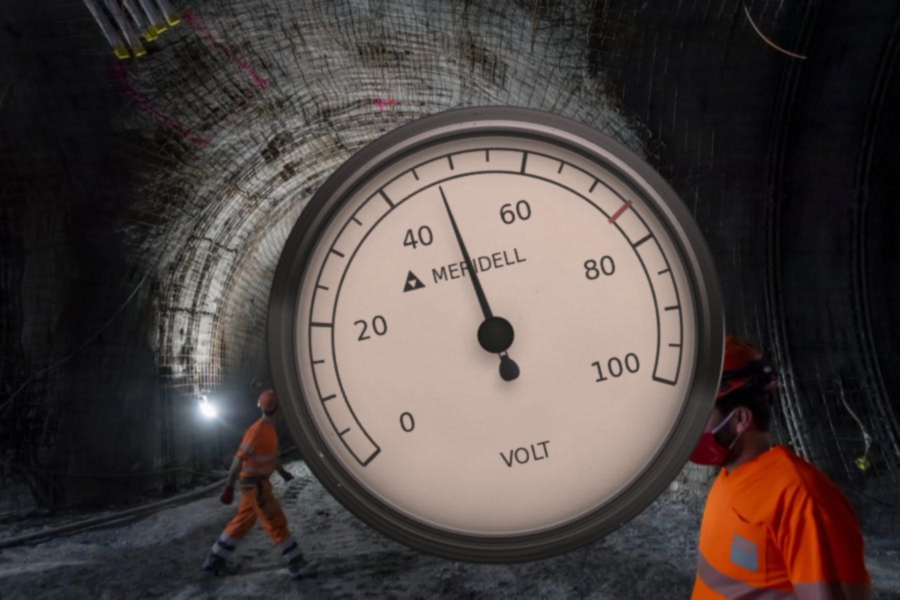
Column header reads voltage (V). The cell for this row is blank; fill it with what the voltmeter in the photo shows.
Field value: 47.5 V
